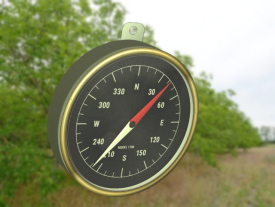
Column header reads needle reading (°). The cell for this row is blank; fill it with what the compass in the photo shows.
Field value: 40 °
